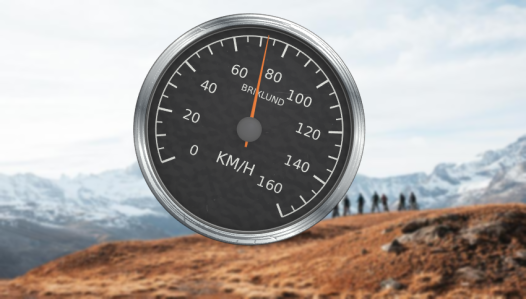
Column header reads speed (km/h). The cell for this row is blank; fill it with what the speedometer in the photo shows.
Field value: 72.5 km/h
